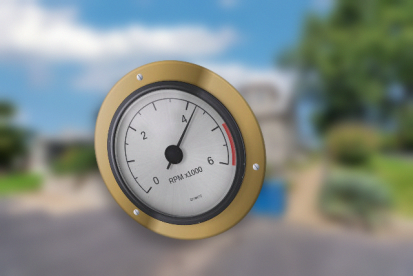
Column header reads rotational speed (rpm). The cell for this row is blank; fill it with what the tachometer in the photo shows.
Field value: 4250 rpm
